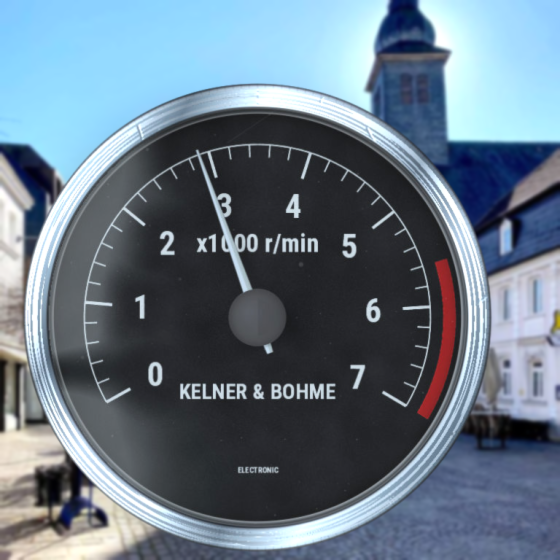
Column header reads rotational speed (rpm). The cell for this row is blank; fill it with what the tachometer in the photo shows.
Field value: 2900 rpm
